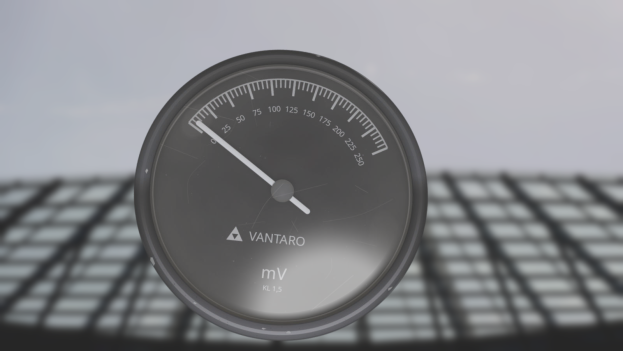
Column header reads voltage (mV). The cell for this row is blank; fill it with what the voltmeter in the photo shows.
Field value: 5 mV
